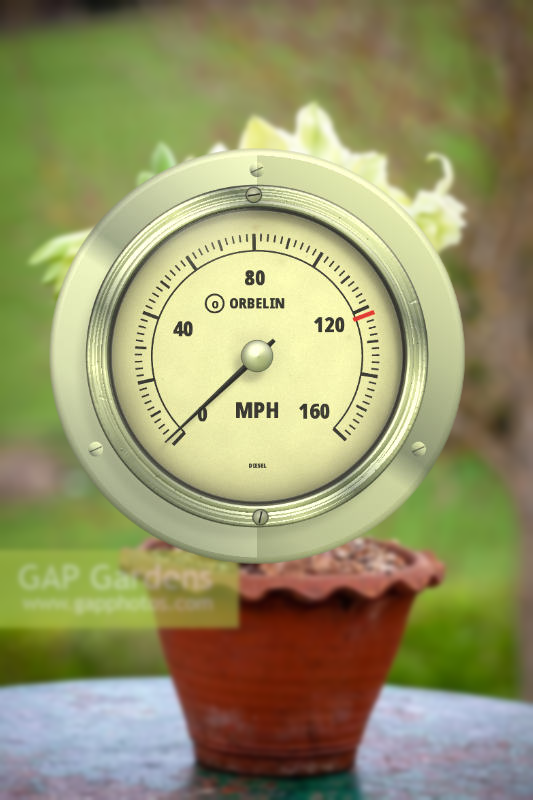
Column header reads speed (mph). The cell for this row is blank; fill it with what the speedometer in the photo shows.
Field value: 2 mph
